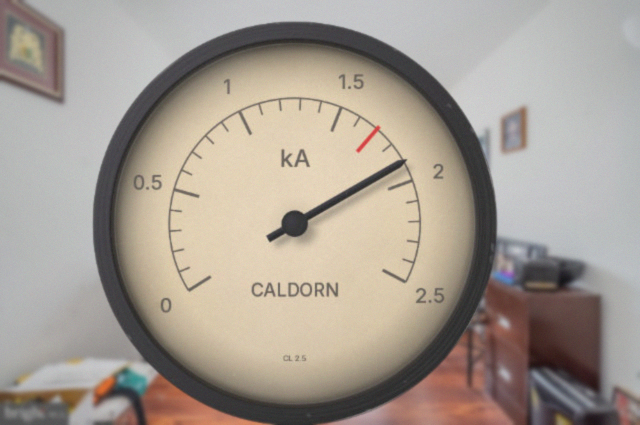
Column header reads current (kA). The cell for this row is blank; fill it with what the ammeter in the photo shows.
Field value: 1.9 kA
